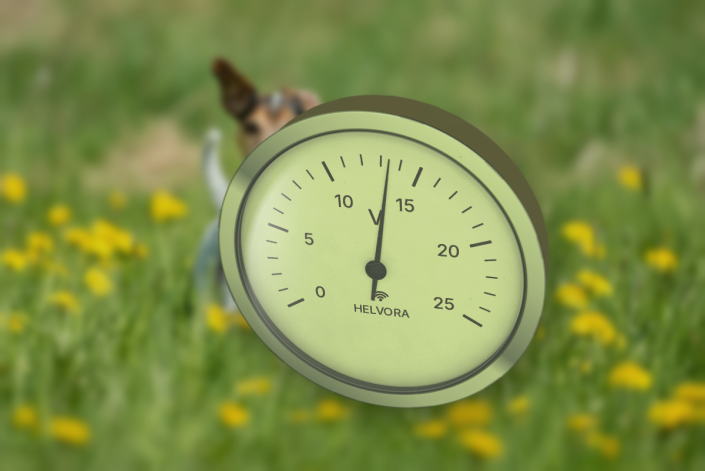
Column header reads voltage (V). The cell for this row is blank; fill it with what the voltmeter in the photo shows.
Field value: 13.5 V
